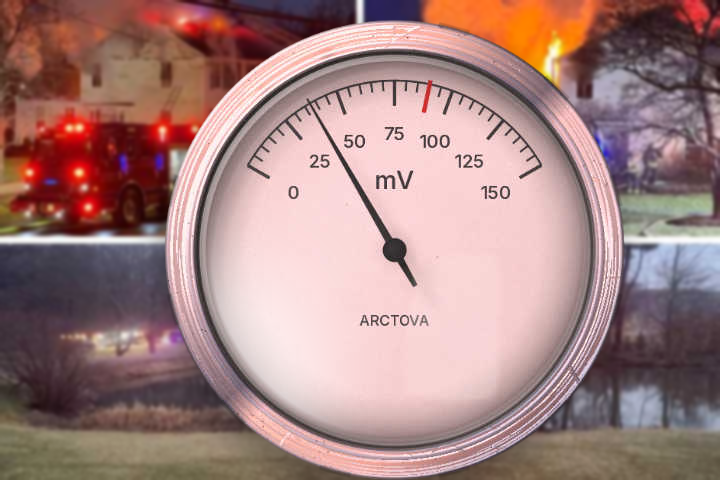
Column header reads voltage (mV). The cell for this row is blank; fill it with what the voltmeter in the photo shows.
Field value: 37.5 mV
